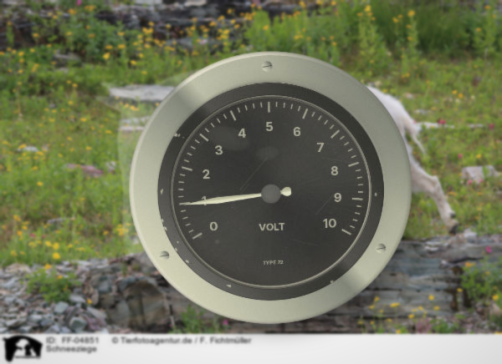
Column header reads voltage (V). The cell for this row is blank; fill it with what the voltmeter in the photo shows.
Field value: 1 V
